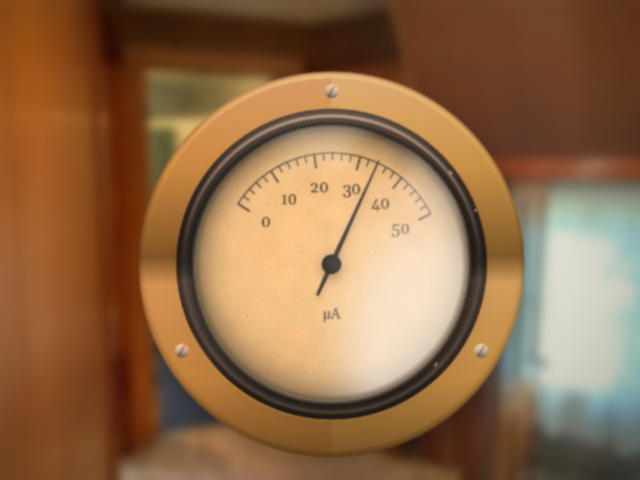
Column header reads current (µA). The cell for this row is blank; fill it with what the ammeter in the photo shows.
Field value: 34 µA
